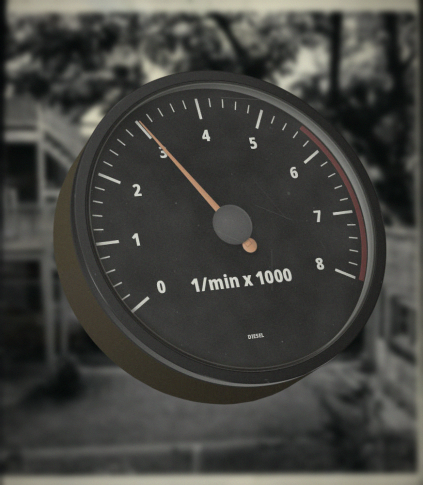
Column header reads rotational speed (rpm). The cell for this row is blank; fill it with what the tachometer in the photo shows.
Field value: 3000 rpm
